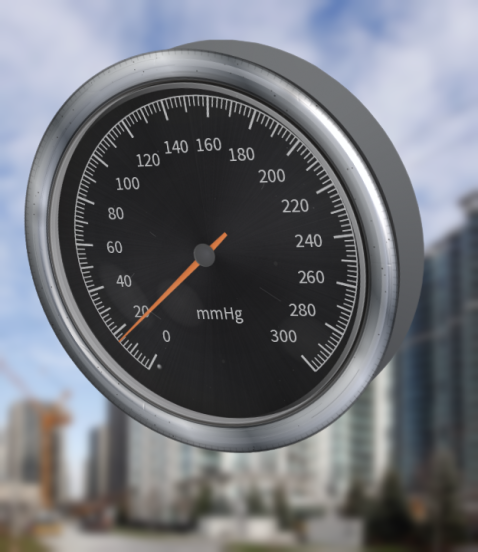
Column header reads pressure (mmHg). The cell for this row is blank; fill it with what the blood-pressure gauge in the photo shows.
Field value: 16 mmHg
